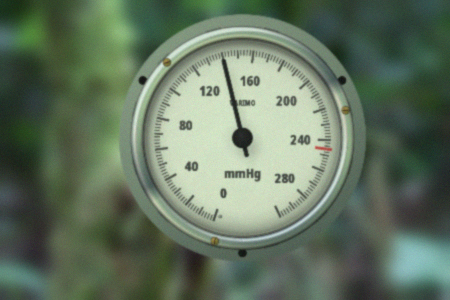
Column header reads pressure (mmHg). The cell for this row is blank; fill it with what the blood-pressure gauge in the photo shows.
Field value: 140 mmHg
